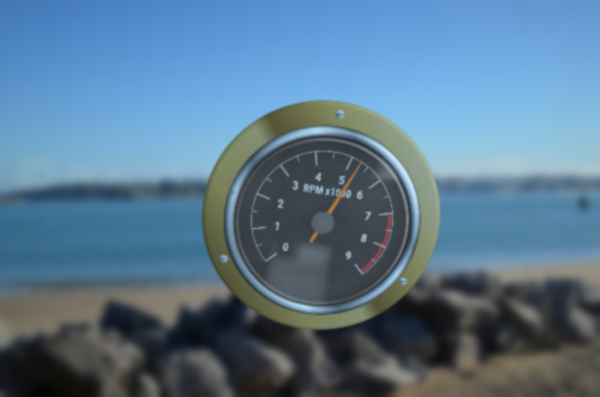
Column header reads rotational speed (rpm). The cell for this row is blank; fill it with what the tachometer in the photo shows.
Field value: 5250 rpm
